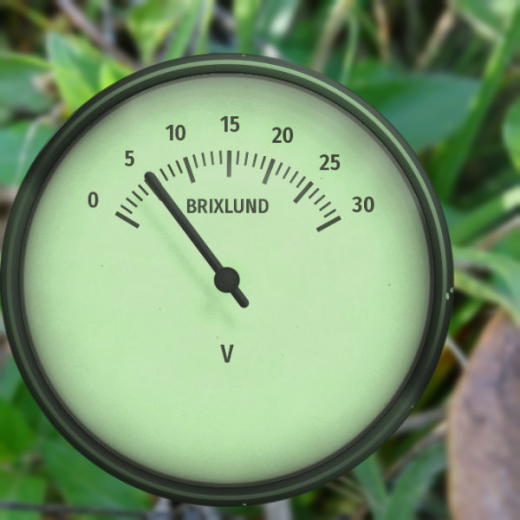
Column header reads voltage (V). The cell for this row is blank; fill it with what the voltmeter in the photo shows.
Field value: 5.5 V
